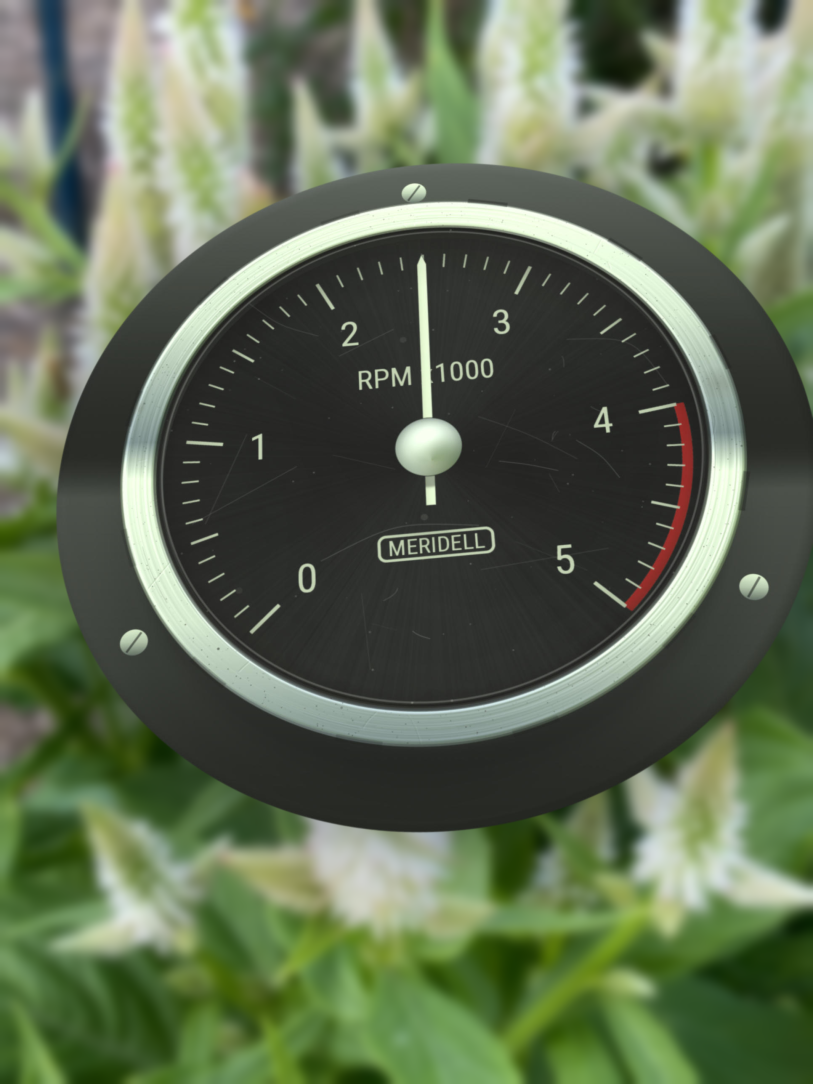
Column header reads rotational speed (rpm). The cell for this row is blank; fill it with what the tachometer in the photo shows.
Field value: 2500 rpm
